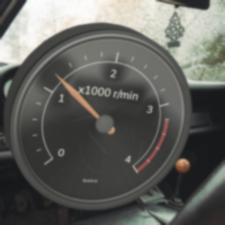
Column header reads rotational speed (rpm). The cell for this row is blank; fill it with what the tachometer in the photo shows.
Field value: 1200 rpm
